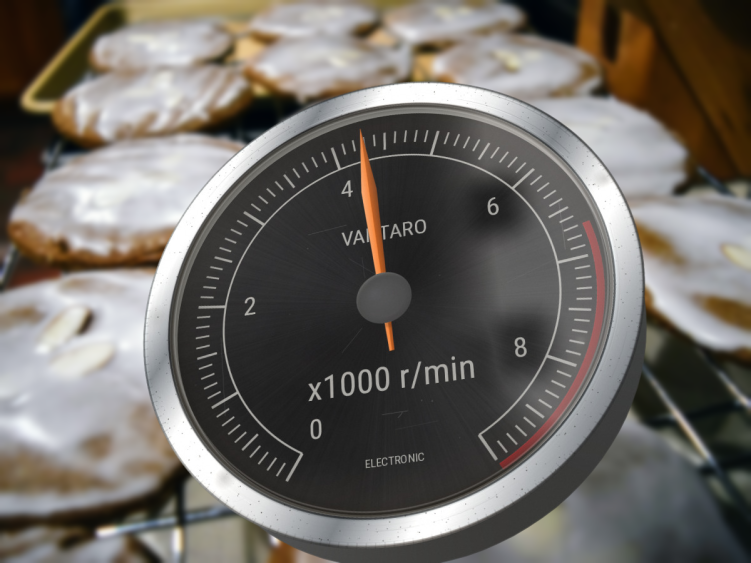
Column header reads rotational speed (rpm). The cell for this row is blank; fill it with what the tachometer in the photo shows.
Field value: 4300 rpm
